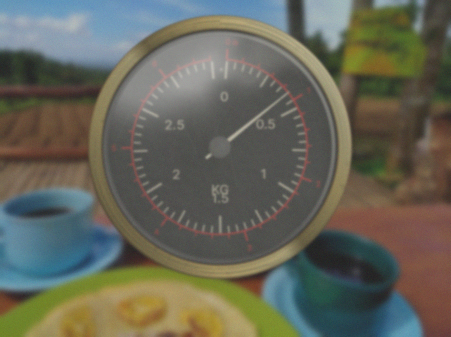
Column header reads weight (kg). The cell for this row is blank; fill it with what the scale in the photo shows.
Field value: 0.4 kg
